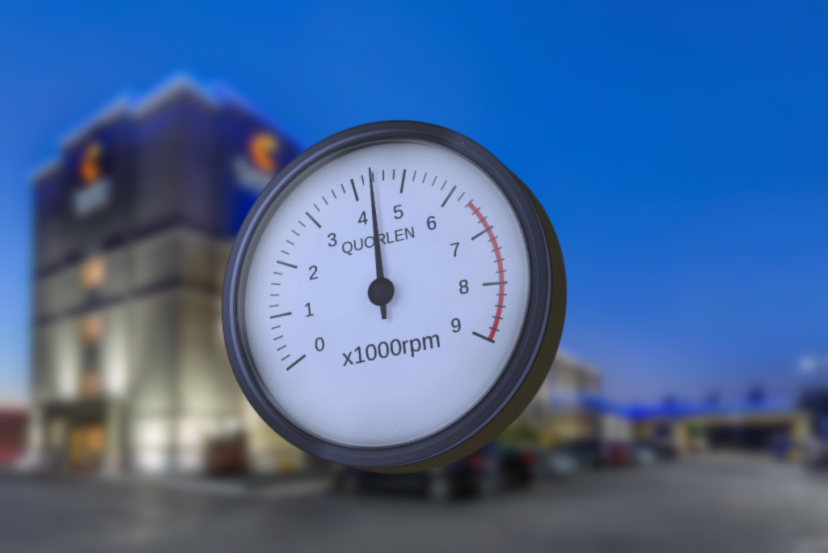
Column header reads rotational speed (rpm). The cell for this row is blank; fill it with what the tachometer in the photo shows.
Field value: 4400 rpm
